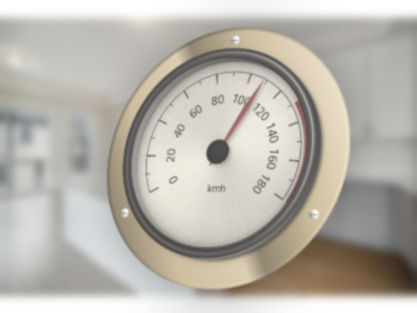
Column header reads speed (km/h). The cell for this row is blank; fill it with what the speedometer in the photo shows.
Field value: 110 km/h
